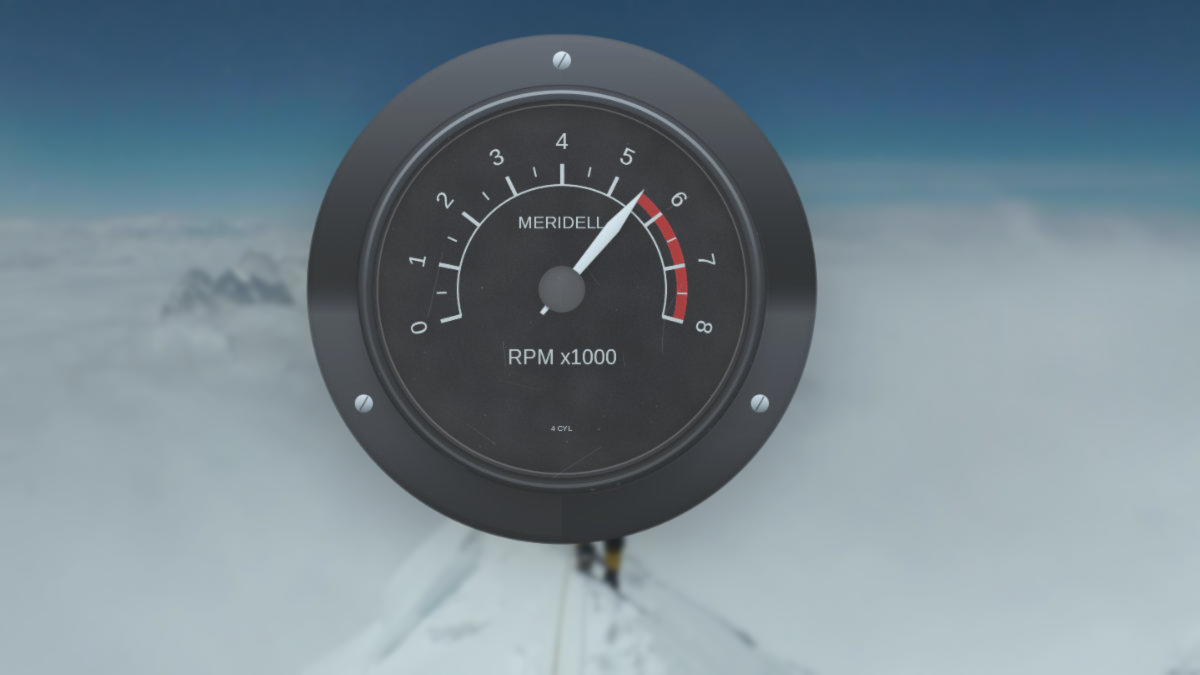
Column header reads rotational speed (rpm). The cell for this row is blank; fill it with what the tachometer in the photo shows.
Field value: 5500 rpm
